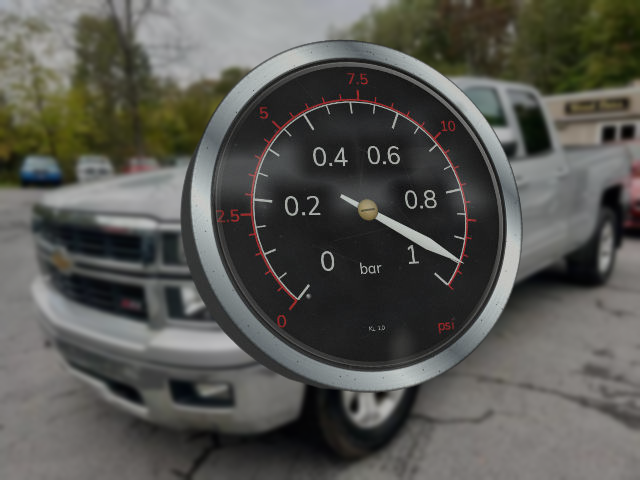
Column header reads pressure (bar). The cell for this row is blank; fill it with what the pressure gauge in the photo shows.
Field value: 0.95 bar
